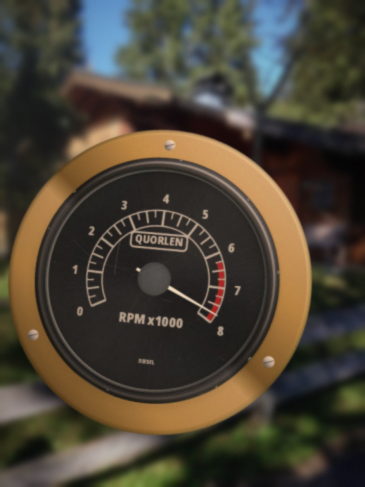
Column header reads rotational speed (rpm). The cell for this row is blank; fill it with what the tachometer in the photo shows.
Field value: 7750 rpm
